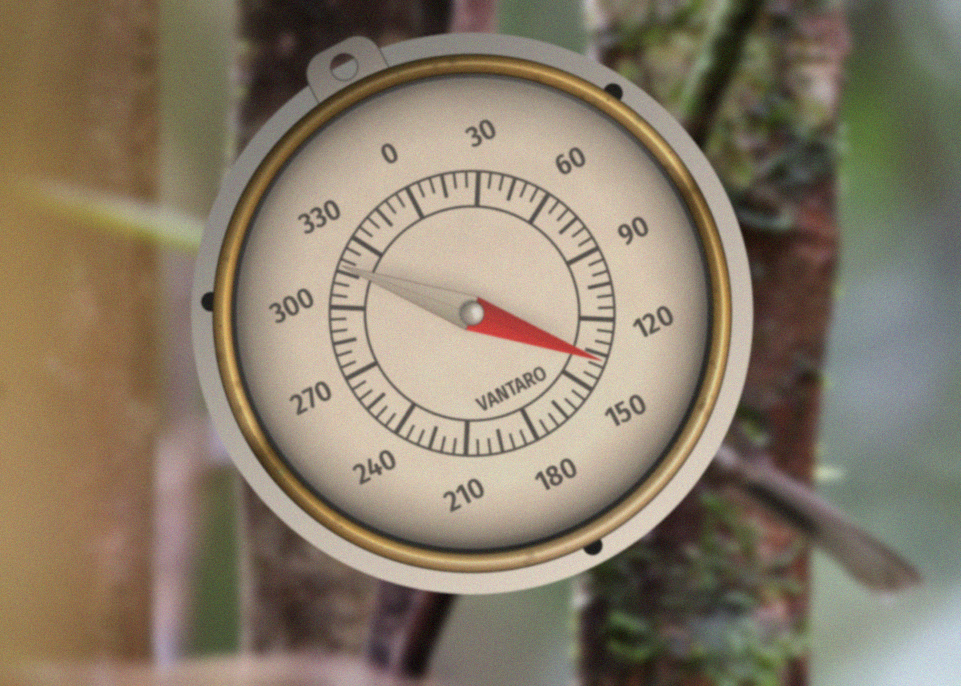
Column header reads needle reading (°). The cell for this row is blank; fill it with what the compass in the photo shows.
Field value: 137.5 °
